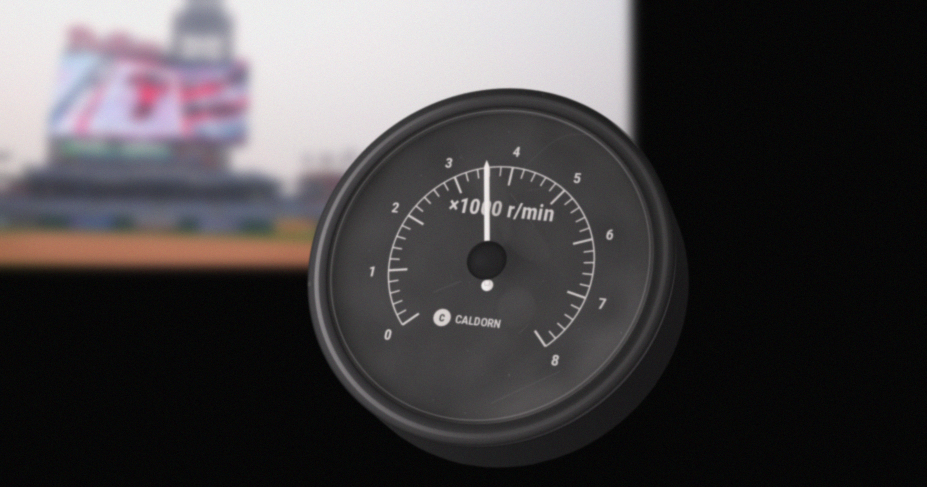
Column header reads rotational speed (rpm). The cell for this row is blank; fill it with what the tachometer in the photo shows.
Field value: 3600 rpm
